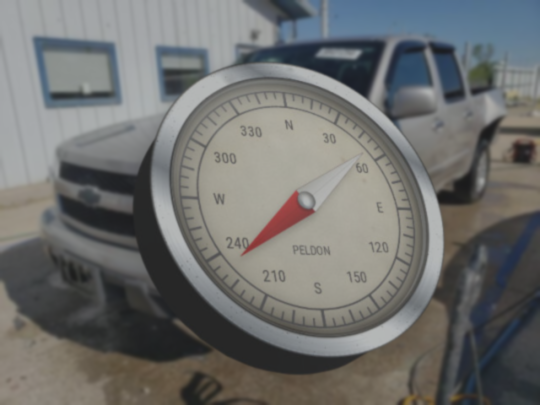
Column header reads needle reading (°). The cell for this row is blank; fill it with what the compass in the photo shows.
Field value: 232.5 °
